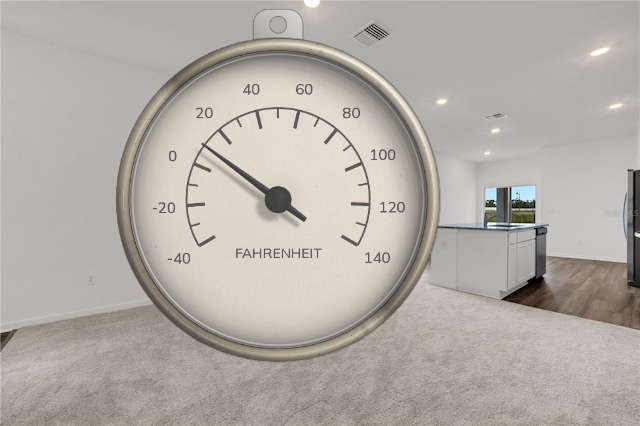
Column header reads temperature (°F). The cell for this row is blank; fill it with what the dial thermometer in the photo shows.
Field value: 10 °F
